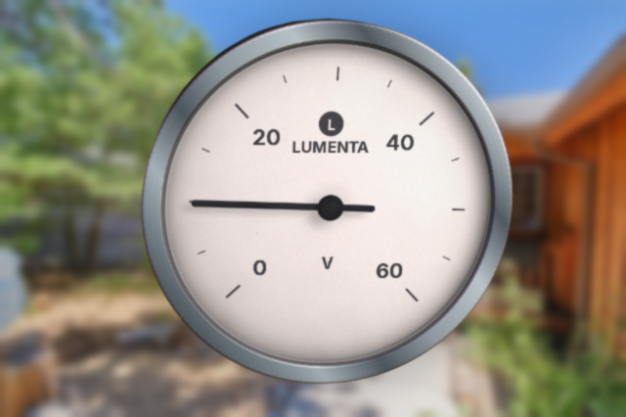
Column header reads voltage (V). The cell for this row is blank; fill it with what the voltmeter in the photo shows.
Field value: 10 V
